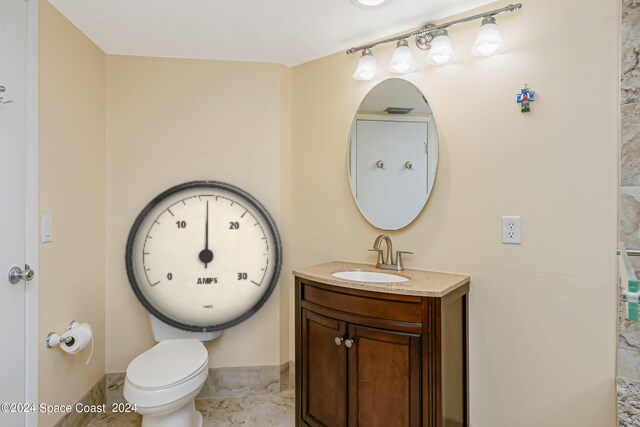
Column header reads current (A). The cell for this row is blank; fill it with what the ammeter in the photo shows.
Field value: 15 A
